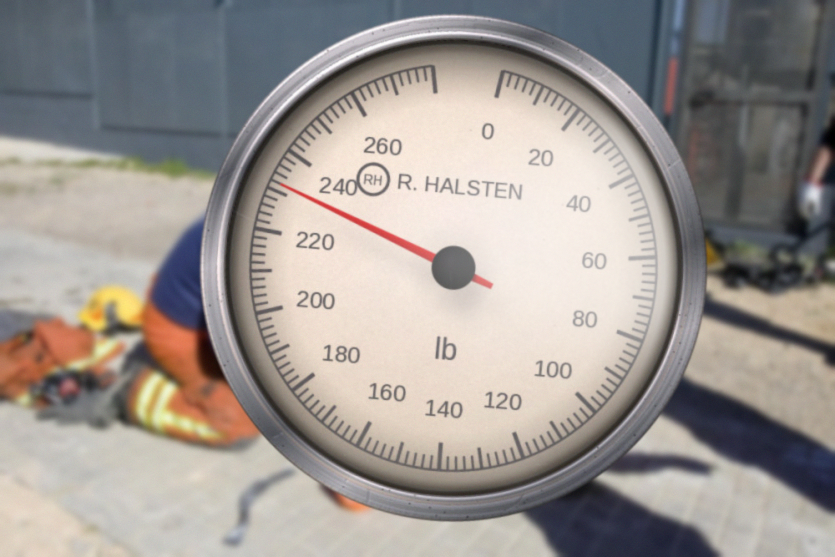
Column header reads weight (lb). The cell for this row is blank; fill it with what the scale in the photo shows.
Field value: 232 lb
